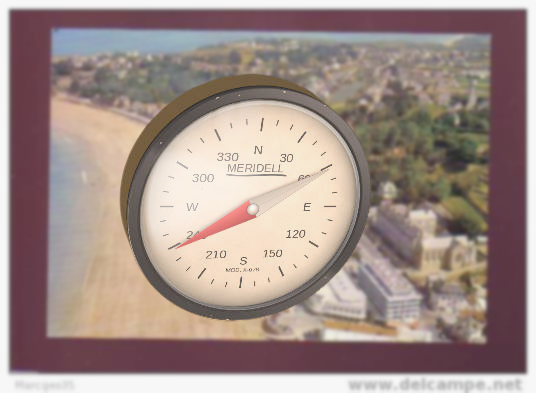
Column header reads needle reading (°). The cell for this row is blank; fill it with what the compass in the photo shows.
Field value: 240 °
